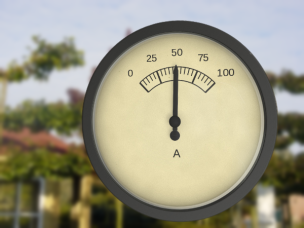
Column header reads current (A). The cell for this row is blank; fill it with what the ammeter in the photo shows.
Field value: 50 A
